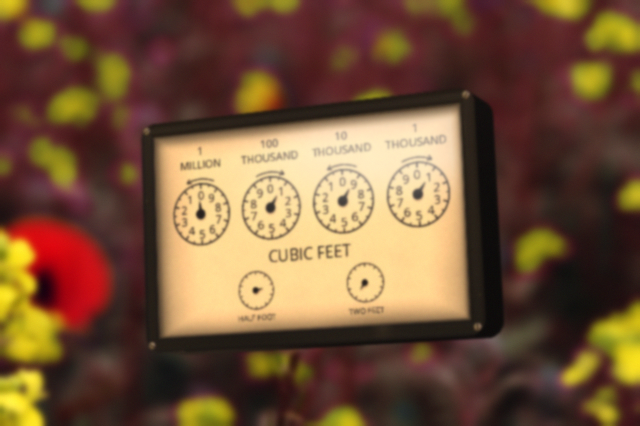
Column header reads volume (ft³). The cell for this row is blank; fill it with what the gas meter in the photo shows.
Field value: 9100 ft³
